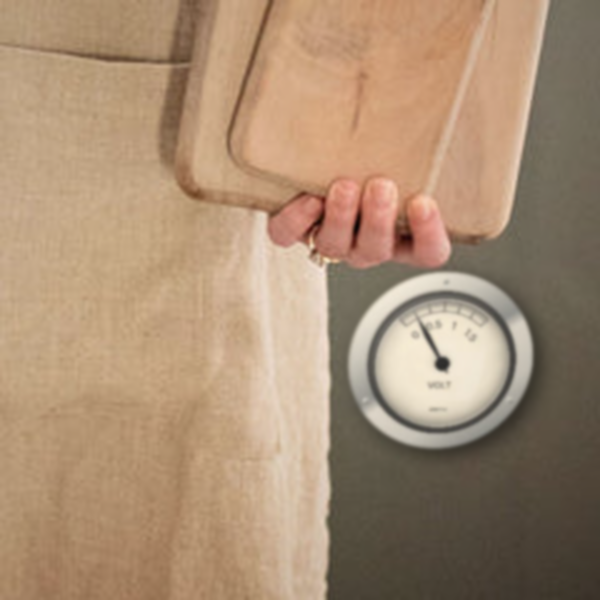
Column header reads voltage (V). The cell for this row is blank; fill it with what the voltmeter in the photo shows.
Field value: 0.25 V
